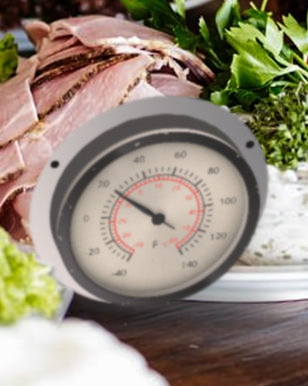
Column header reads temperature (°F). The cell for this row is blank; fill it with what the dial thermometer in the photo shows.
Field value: 20 °F
